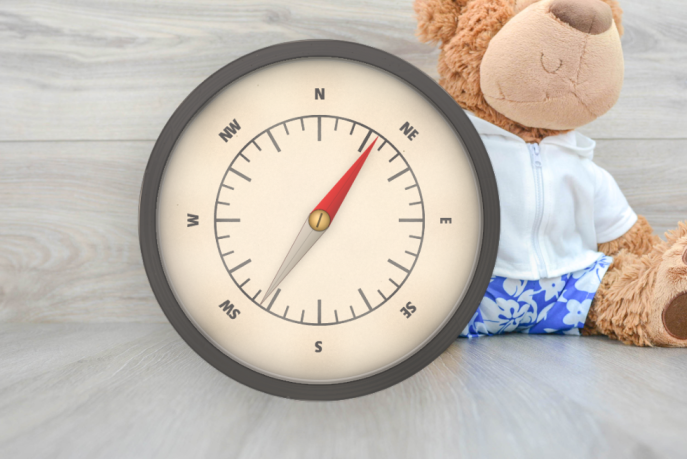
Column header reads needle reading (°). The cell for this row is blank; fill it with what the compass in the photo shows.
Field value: 35 °
